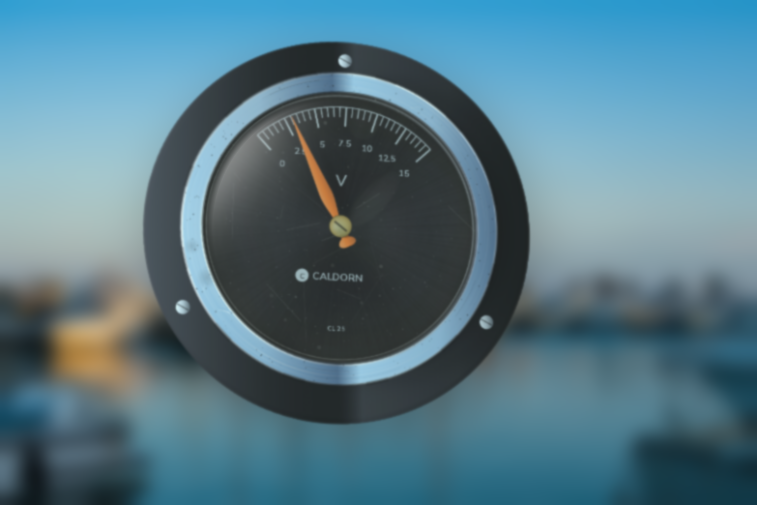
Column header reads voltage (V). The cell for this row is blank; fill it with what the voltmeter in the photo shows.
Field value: 3 V
